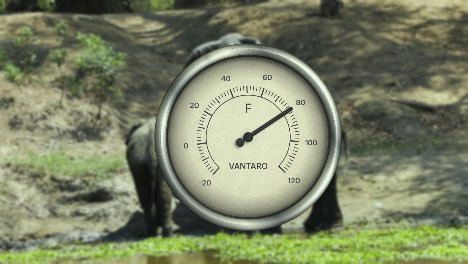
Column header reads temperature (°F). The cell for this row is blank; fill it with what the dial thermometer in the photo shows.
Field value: 80 °F
